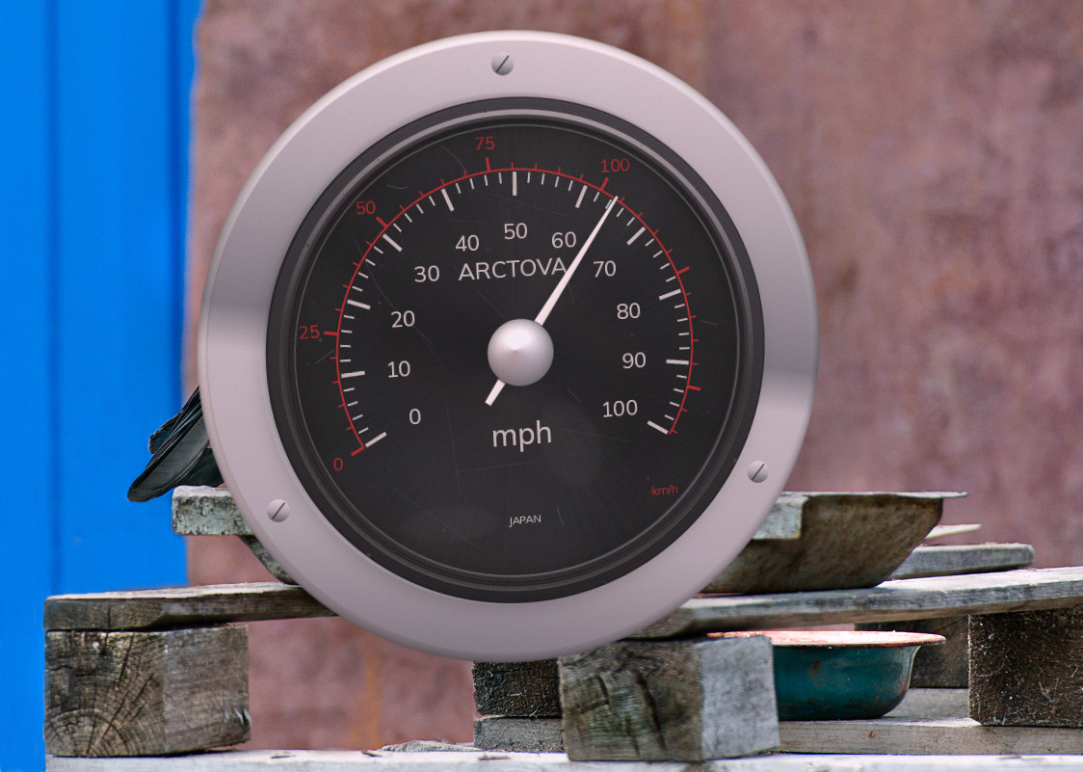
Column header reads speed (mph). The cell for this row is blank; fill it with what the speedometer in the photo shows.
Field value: 64 mph
